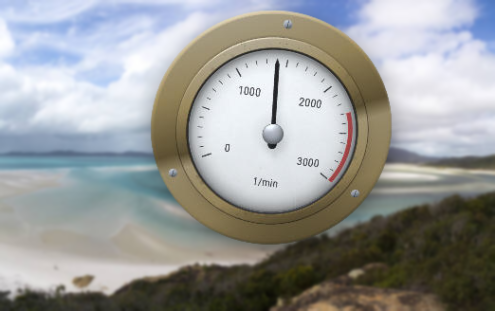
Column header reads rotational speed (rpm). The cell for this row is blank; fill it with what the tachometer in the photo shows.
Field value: 1400 rpm
